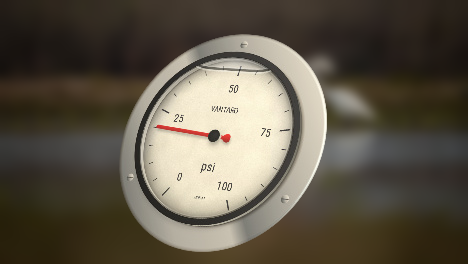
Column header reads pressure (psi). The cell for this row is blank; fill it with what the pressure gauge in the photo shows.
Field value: 20 psi
